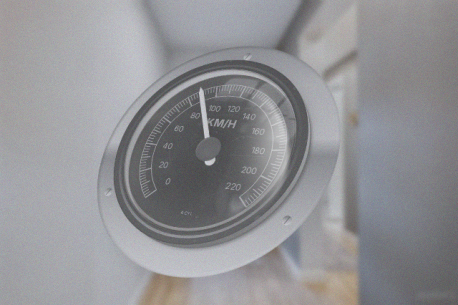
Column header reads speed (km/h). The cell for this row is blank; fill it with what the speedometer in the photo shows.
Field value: 90 km/h
